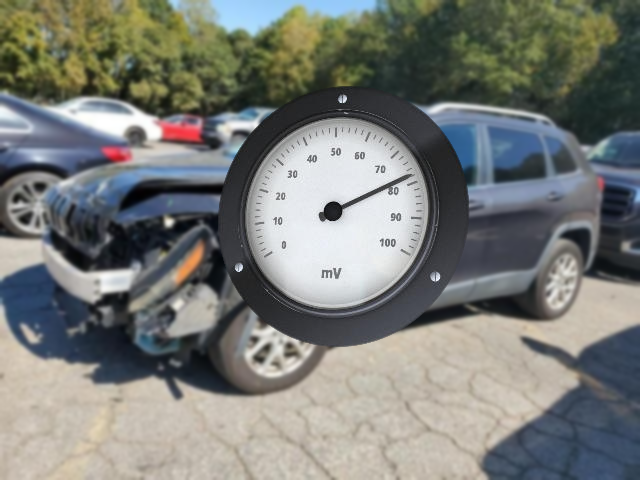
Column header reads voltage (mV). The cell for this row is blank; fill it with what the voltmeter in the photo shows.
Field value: 78 mV
